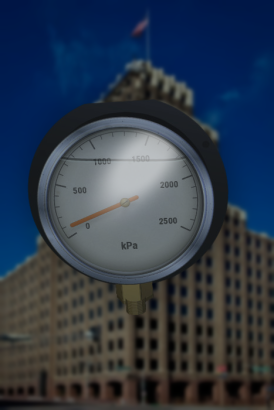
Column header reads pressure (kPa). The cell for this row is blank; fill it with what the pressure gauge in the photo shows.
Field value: 100 kPa
